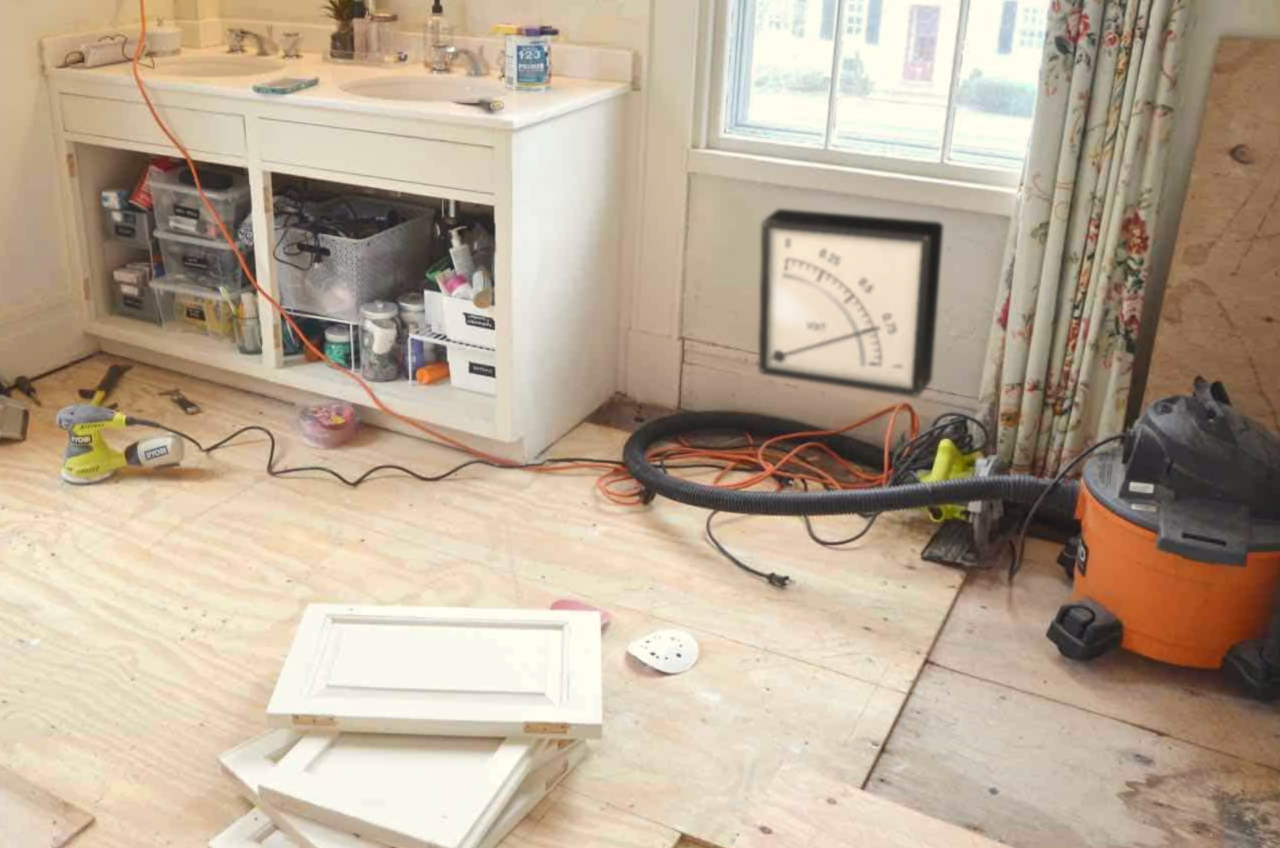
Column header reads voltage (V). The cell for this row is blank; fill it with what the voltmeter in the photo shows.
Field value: 0.75 V
